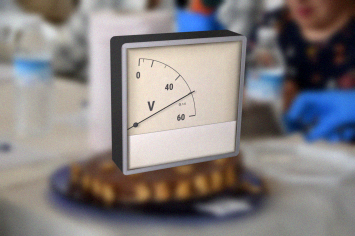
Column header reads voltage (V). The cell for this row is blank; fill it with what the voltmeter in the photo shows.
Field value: 50 V
